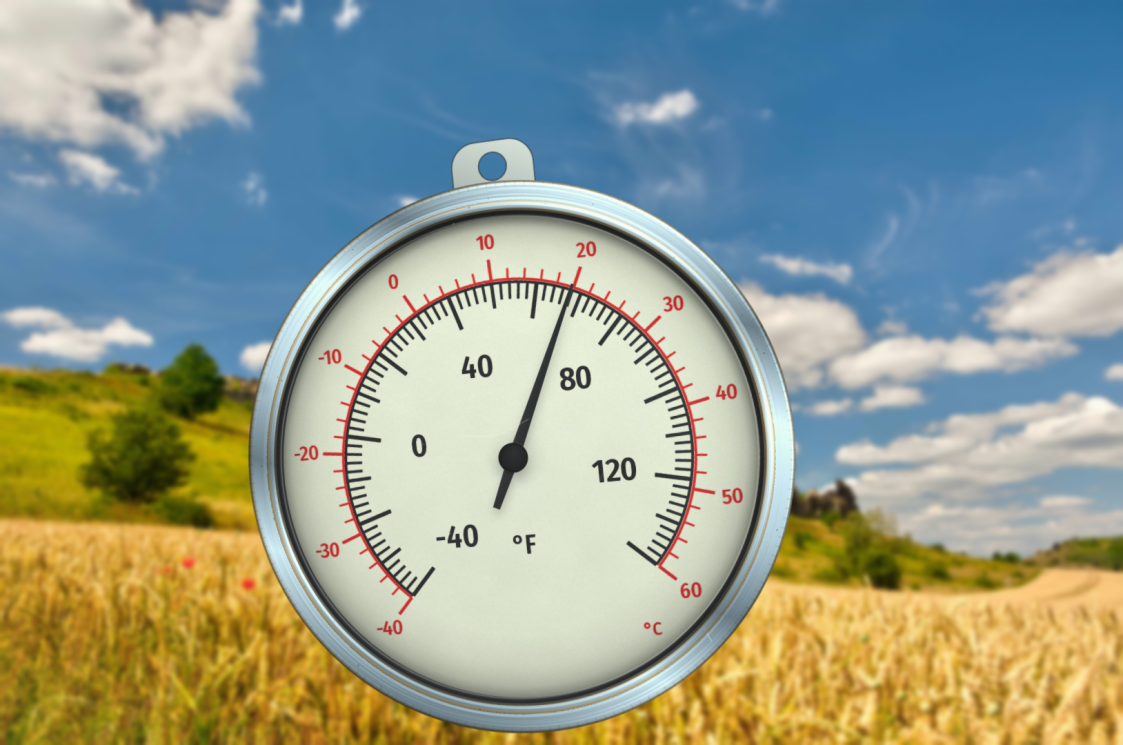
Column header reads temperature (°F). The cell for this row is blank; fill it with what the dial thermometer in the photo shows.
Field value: 68 °F
